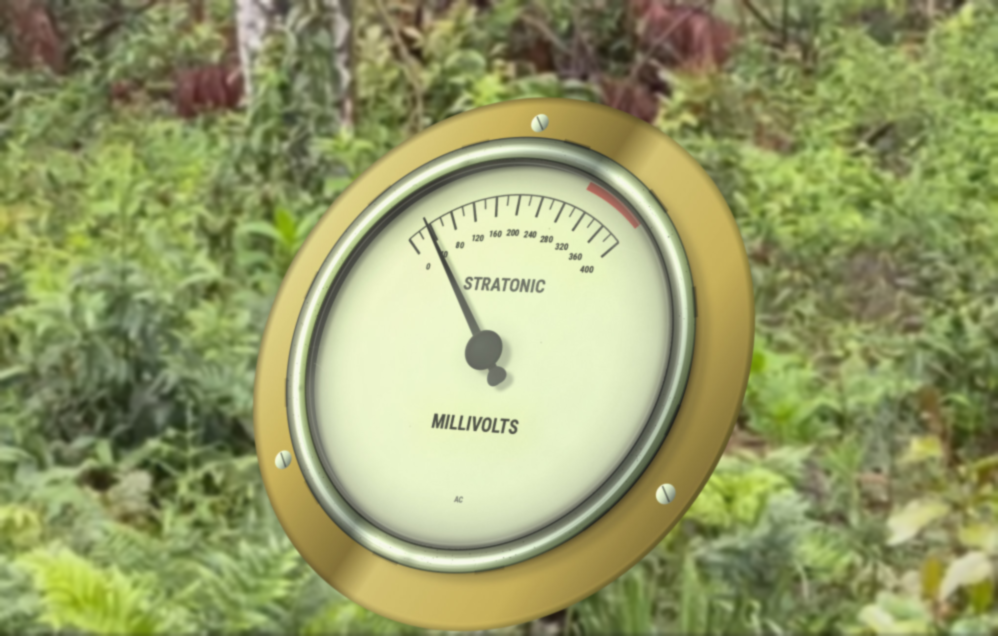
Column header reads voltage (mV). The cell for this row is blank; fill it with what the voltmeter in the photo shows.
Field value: 40 mV
